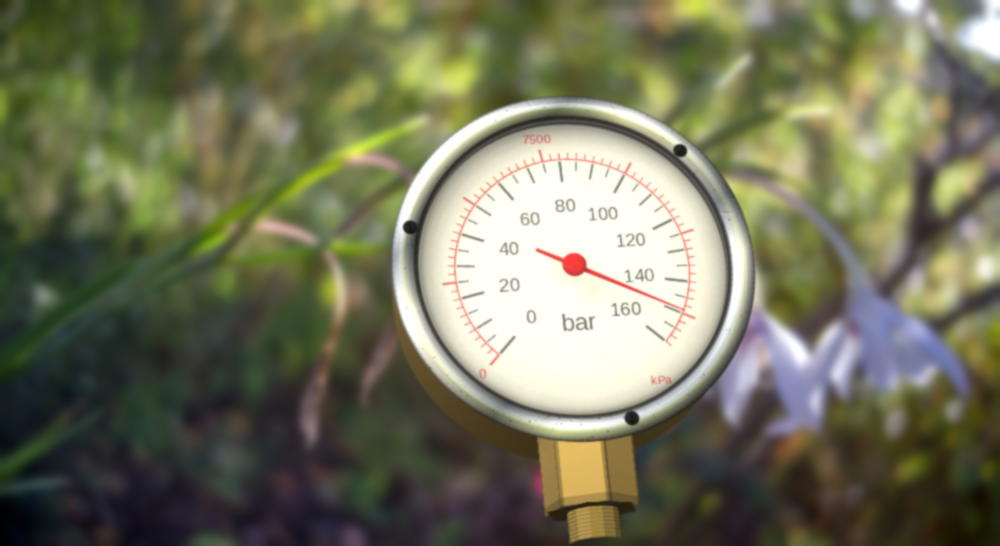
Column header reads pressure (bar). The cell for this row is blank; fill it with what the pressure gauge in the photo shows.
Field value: 150 bar
